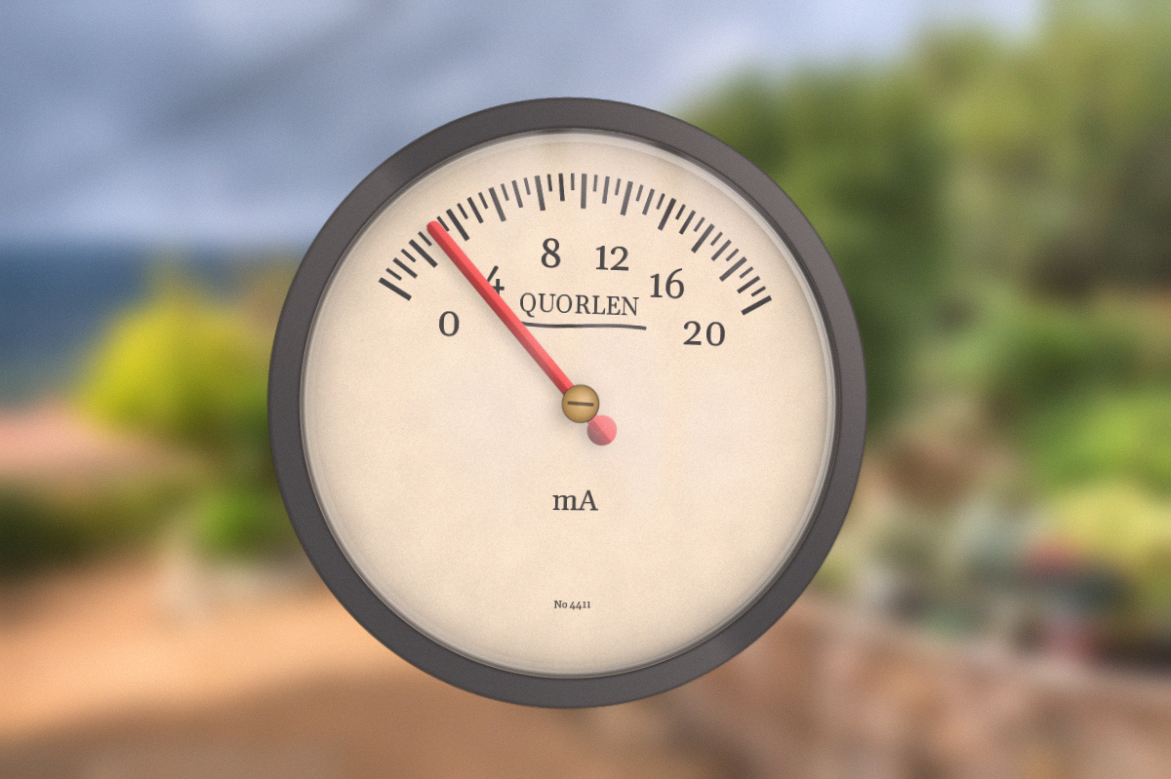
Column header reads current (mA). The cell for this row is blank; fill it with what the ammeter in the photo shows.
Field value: 3 mA
